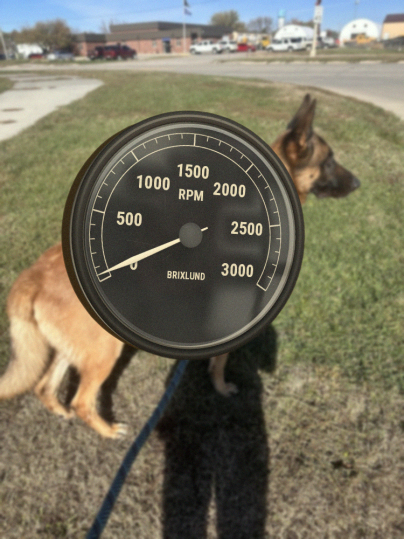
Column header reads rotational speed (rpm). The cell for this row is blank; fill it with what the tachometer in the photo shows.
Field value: 50 rpm
